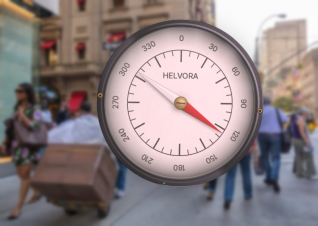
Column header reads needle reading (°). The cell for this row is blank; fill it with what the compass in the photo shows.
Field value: 125 °
